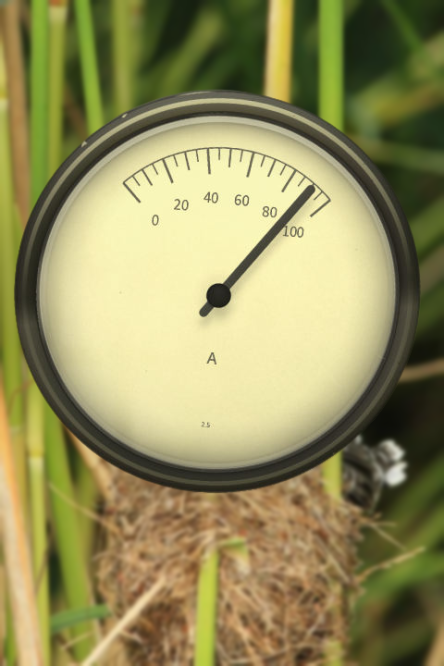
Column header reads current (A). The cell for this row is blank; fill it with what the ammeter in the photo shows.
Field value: 90 A
